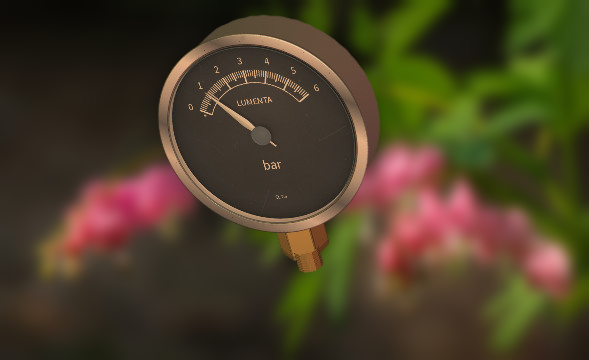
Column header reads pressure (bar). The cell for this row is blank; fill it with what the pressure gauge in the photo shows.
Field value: 1 bar
